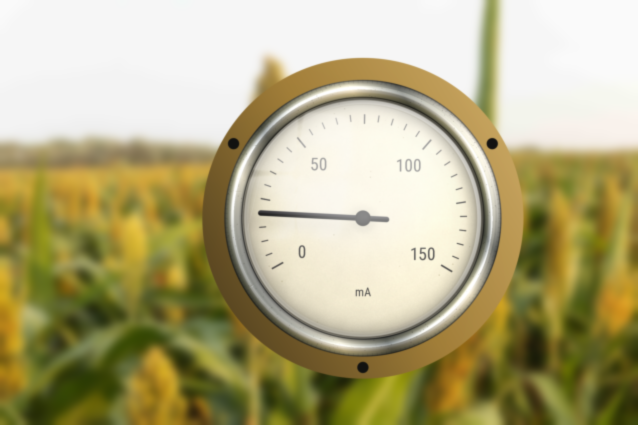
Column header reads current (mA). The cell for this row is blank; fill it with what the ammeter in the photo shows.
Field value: 20 mA
